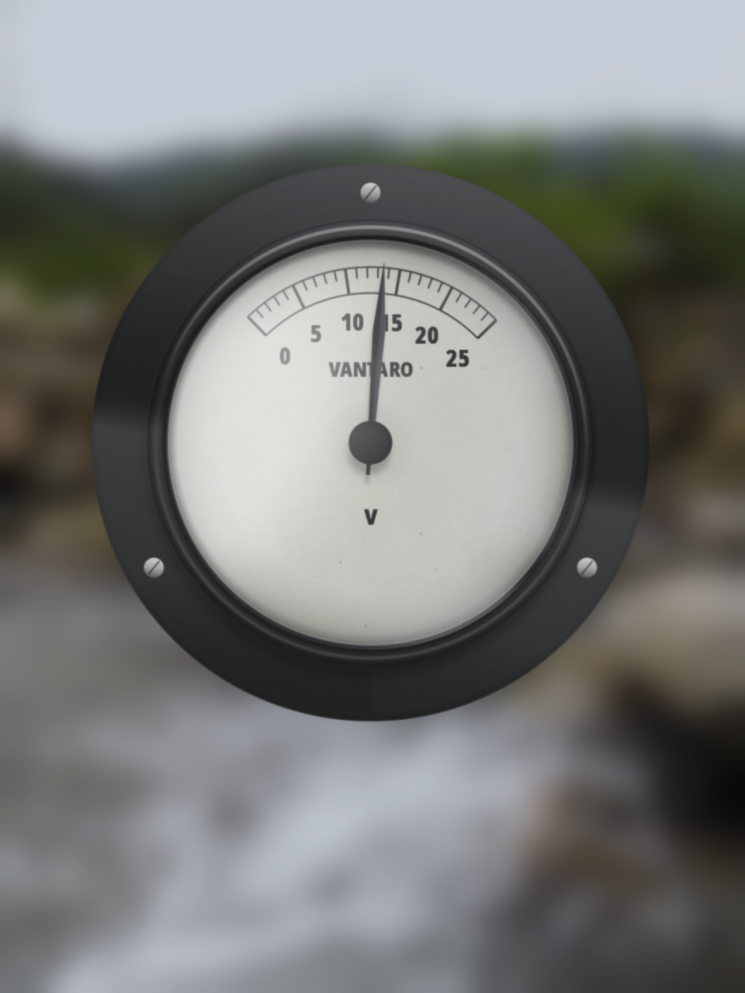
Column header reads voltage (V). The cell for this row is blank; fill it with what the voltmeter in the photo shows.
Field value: 13.5 V
